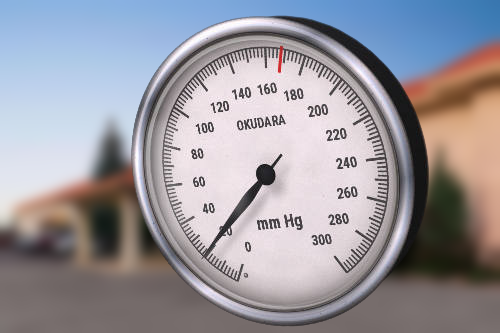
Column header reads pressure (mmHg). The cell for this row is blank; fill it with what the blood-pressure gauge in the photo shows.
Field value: 20 mmHg
